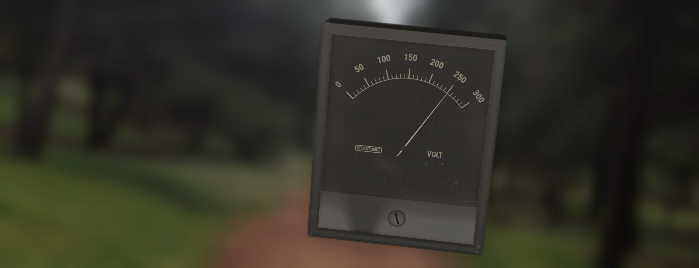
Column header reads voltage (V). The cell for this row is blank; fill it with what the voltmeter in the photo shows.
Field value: 250 V
